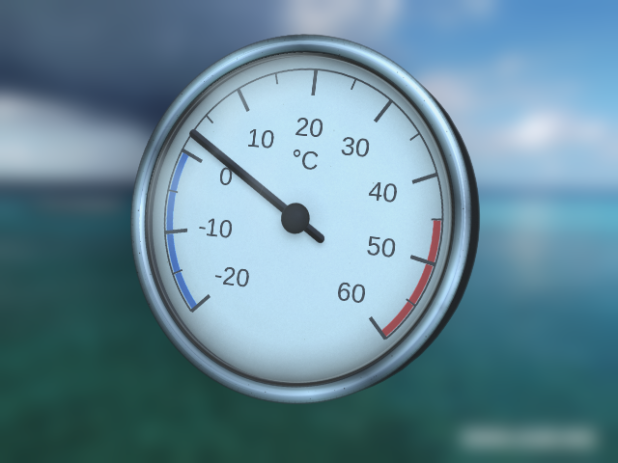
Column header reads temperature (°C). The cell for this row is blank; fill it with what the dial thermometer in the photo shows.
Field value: 2.5 °C
